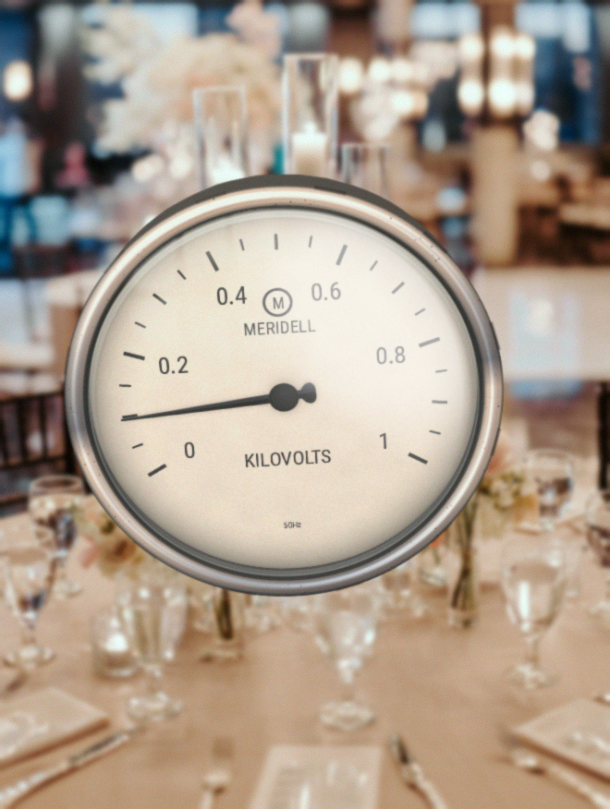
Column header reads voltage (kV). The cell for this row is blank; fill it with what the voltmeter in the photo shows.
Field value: 0.1 kV
